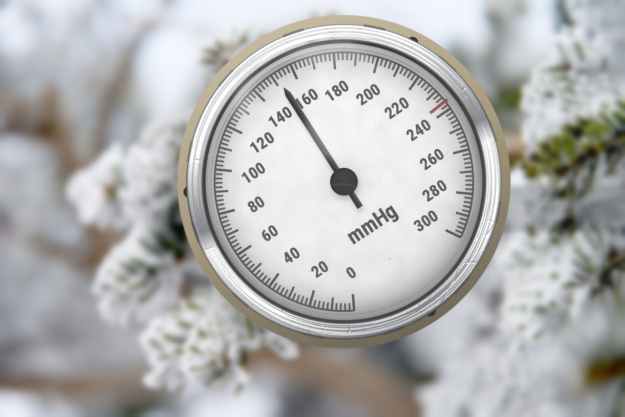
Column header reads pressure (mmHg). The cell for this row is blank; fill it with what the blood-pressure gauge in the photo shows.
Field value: 152 mmHg
